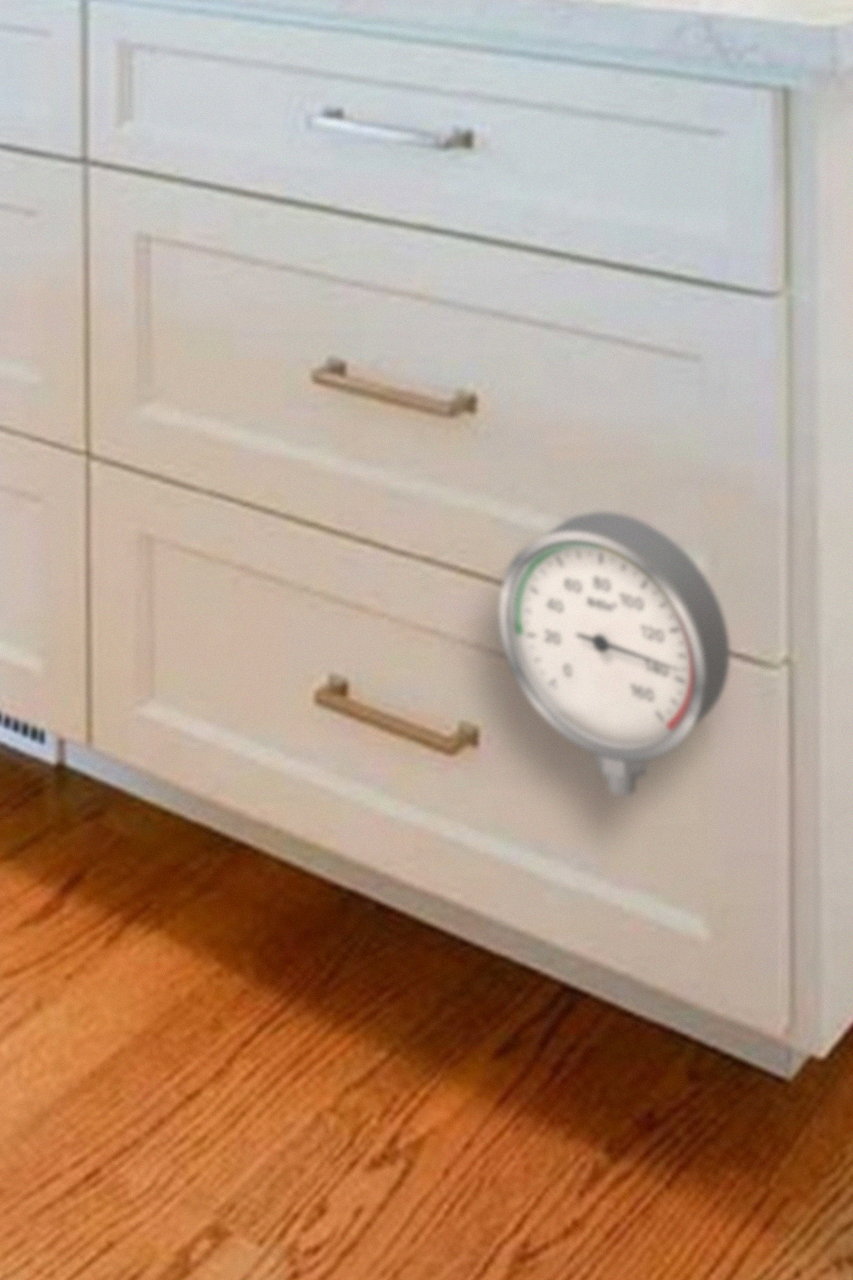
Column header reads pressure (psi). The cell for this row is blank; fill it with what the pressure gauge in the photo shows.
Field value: 135 psi
